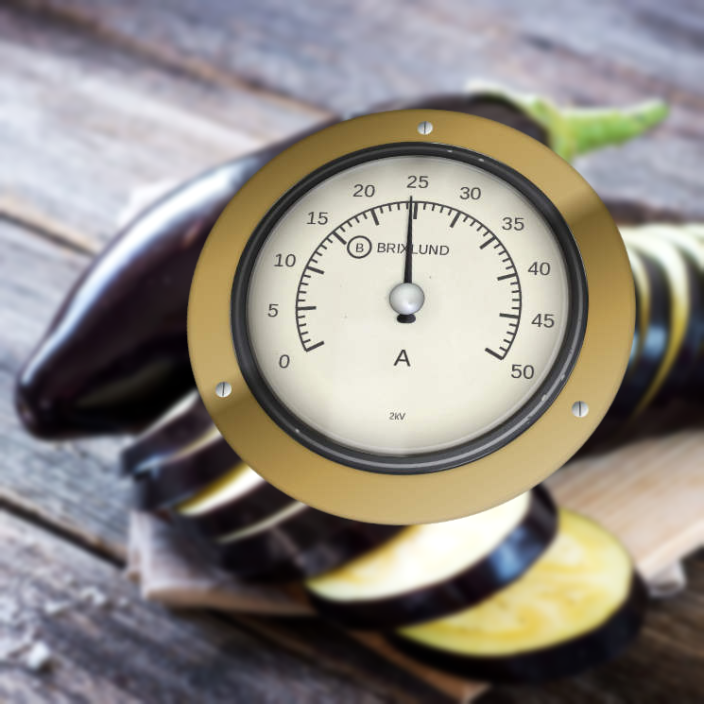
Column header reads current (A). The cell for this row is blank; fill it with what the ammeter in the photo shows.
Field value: 24.5 A
